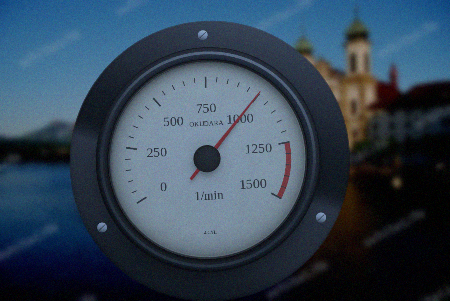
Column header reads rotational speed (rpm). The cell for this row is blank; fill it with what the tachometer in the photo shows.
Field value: 1000 rpm
